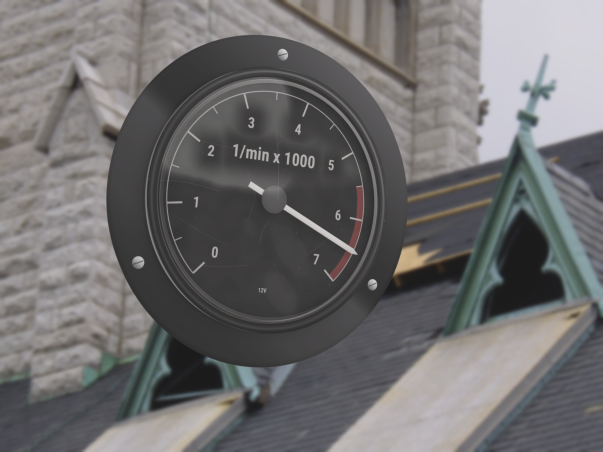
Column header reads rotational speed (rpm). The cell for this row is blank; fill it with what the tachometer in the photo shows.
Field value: 6500 rpm
